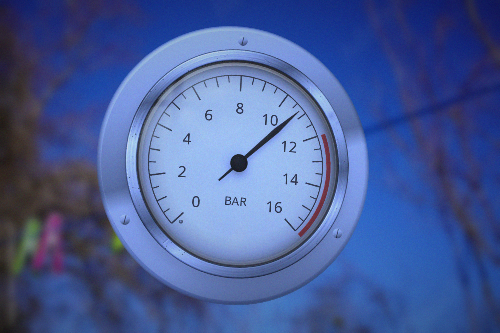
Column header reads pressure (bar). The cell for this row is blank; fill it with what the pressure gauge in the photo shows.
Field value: 10.75 bar
